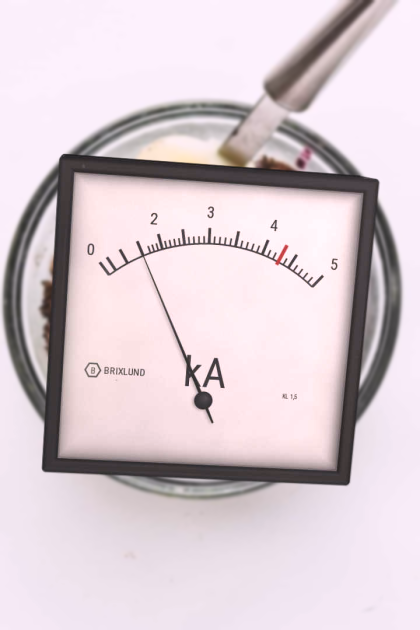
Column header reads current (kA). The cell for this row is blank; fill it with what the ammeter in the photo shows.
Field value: 1.5 kA
